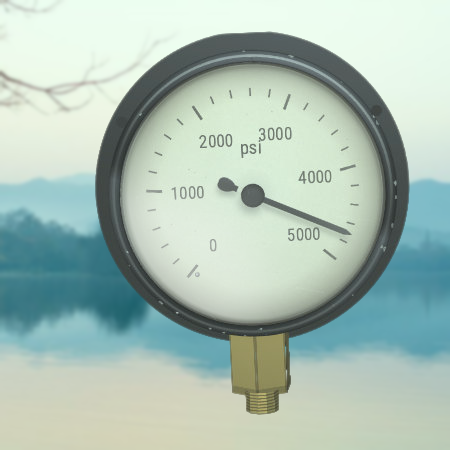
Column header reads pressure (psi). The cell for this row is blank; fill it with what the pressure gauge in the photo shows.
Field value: 4700 psi
